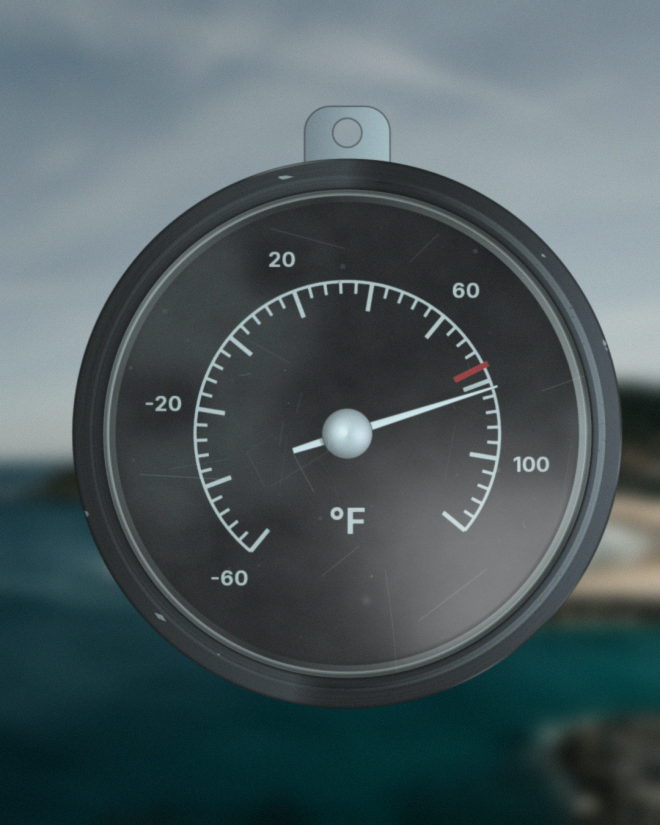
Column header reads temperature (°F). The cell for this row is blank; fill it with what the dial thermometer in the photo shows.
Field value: 82 °F
